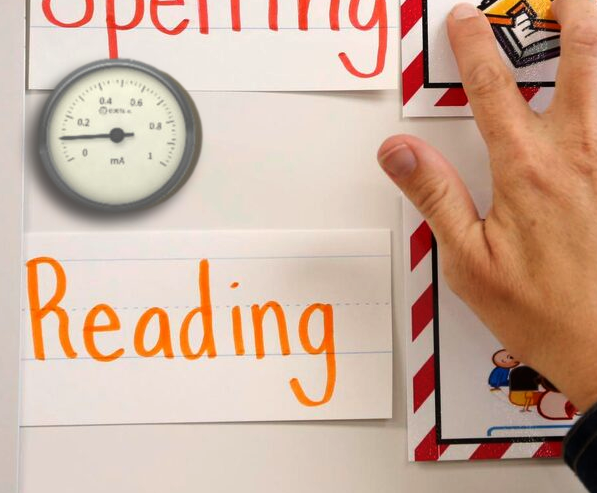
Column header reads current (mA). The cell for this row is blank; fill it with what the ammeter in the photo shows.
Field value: 0.1 mA
